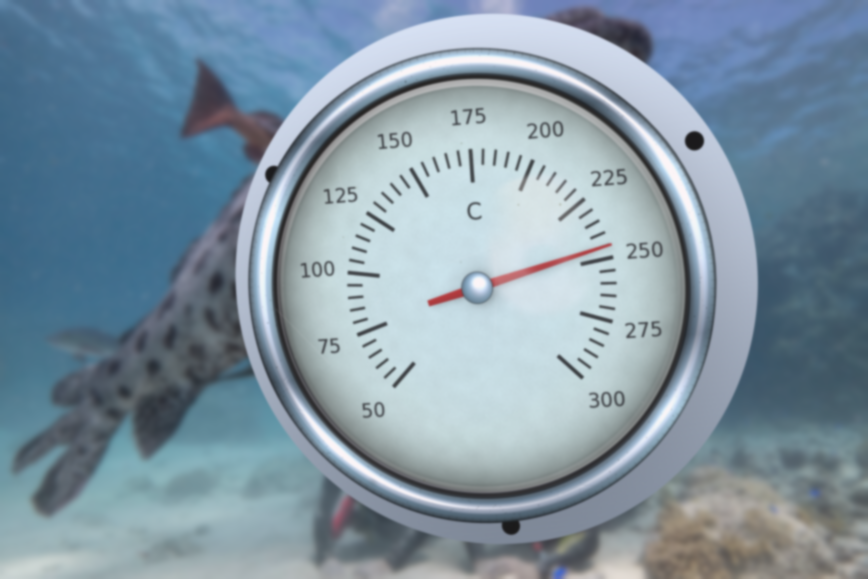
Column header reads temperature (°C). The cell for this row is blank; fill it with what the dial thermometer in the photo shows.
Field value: 245 °C
